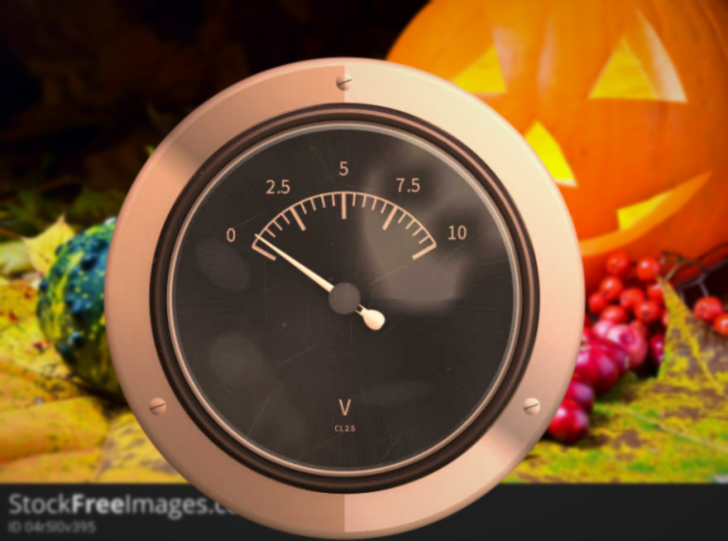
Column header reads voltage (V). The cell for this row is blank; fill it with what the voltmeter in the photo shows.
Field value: 0.5 V
